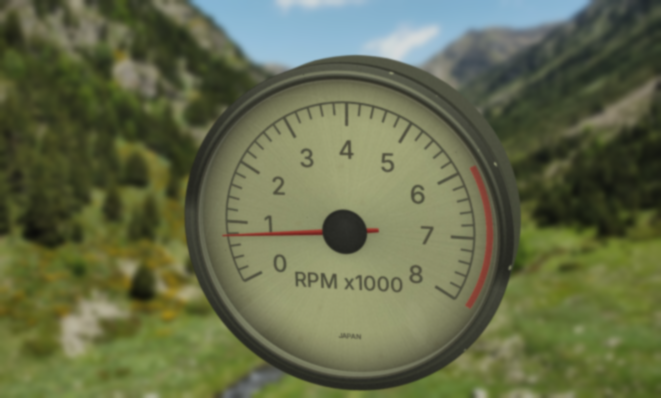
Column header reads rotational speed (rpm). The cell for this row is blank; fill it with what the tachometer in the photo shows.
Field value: 800 rpm
